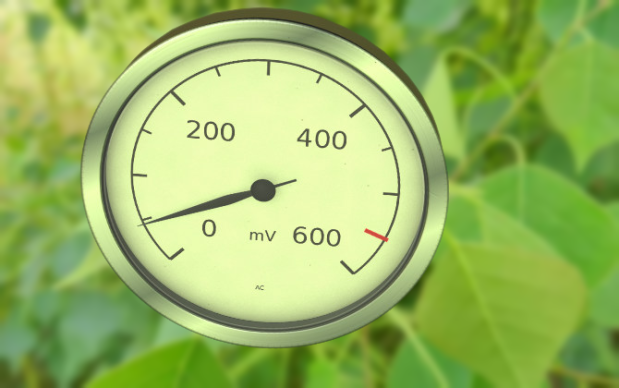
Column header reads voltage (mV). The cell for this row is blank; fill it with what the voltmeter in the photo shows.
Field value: 50 mV
